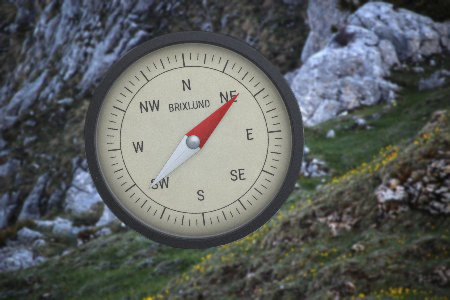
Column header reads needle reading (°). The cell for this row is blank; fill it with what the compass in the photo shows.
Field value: 50 °
